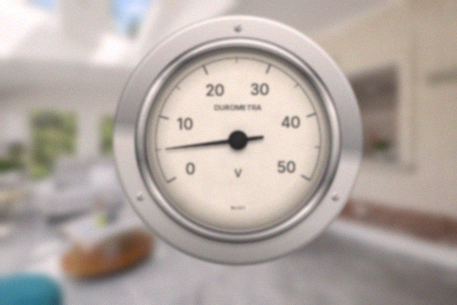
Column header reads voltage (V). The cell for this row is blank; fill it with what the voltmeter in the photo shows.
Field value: 5 V
